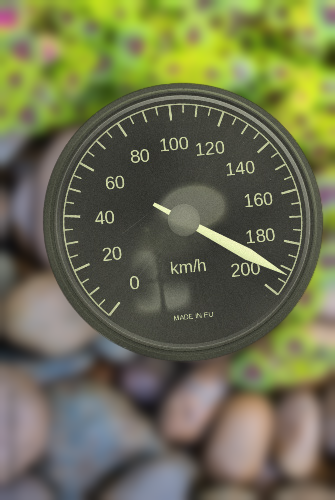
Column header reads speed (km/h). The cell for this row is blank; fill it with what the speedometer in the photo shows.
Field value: 192.5 km/h
